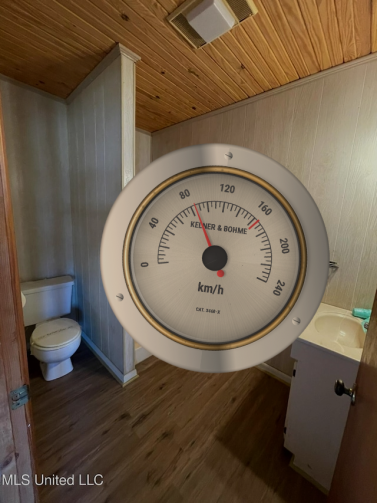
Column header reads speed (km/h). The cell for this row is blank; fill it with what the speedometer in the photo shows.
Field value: 85 km/h
